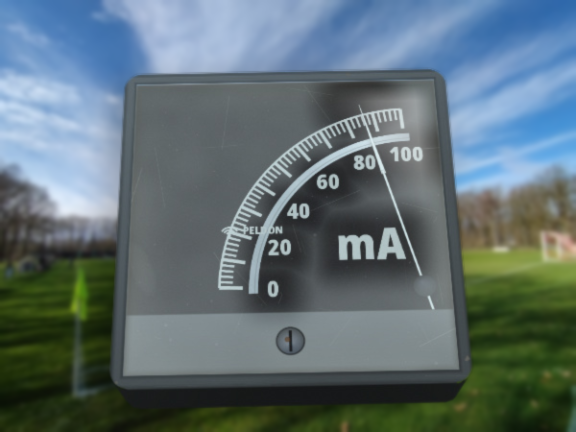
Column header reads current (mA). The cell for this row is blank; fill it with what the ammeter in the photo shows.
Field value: 86 mA
